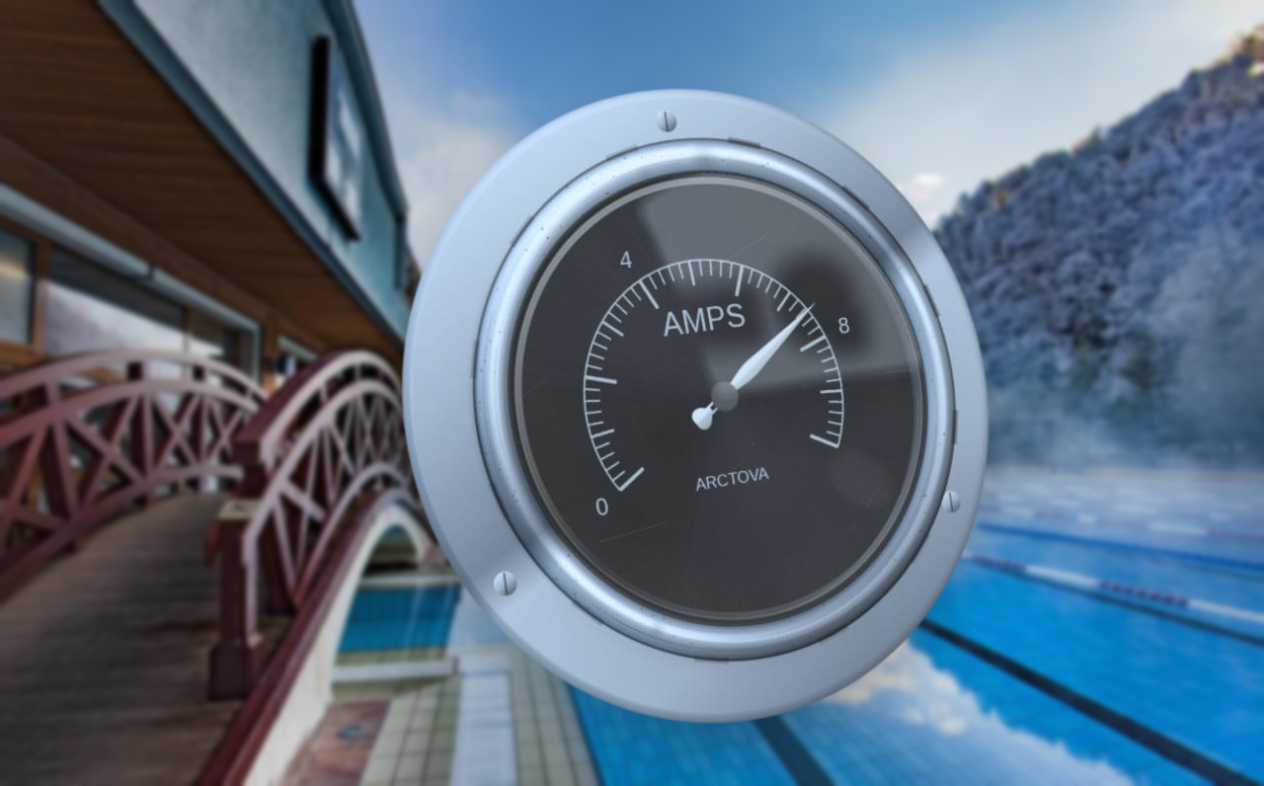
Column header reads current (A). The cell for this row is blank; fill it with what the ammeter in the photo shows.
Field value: 7.4 A
